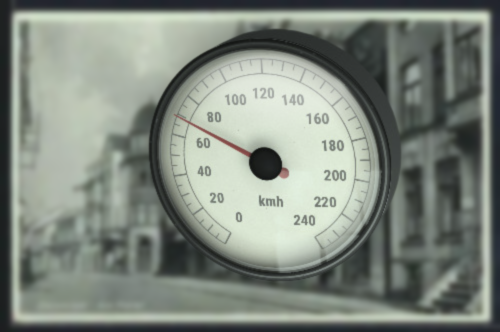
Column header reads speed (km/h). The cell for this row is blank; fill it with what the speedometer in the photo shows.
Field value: 70 km/h
